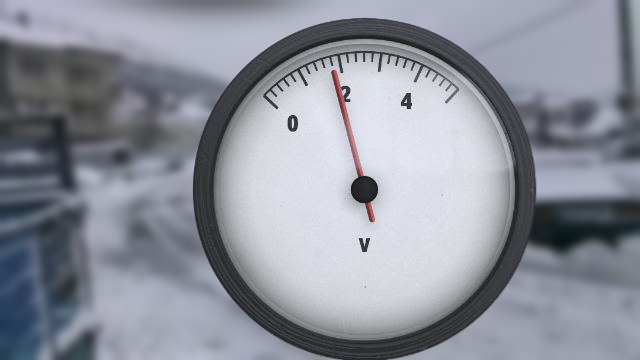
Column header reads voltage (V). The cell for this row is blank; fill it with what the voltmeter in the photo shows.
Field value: 1.8 V
